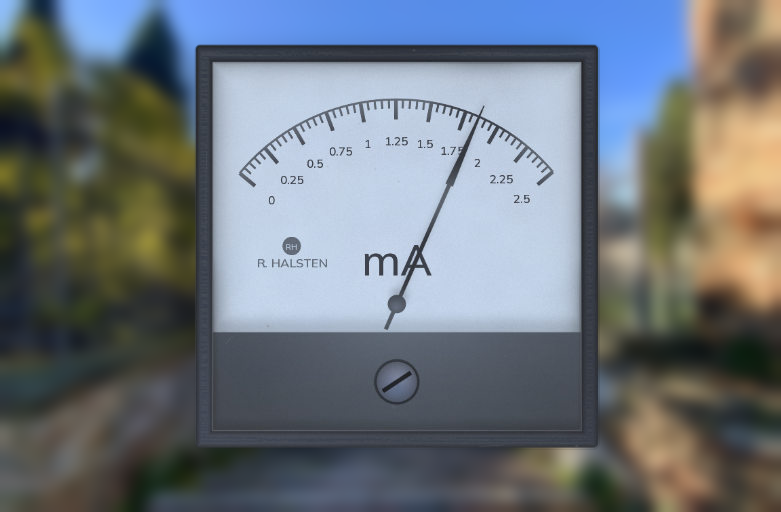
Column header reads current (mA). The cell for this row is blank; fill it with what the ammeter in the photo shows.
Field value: 1.85 mA
